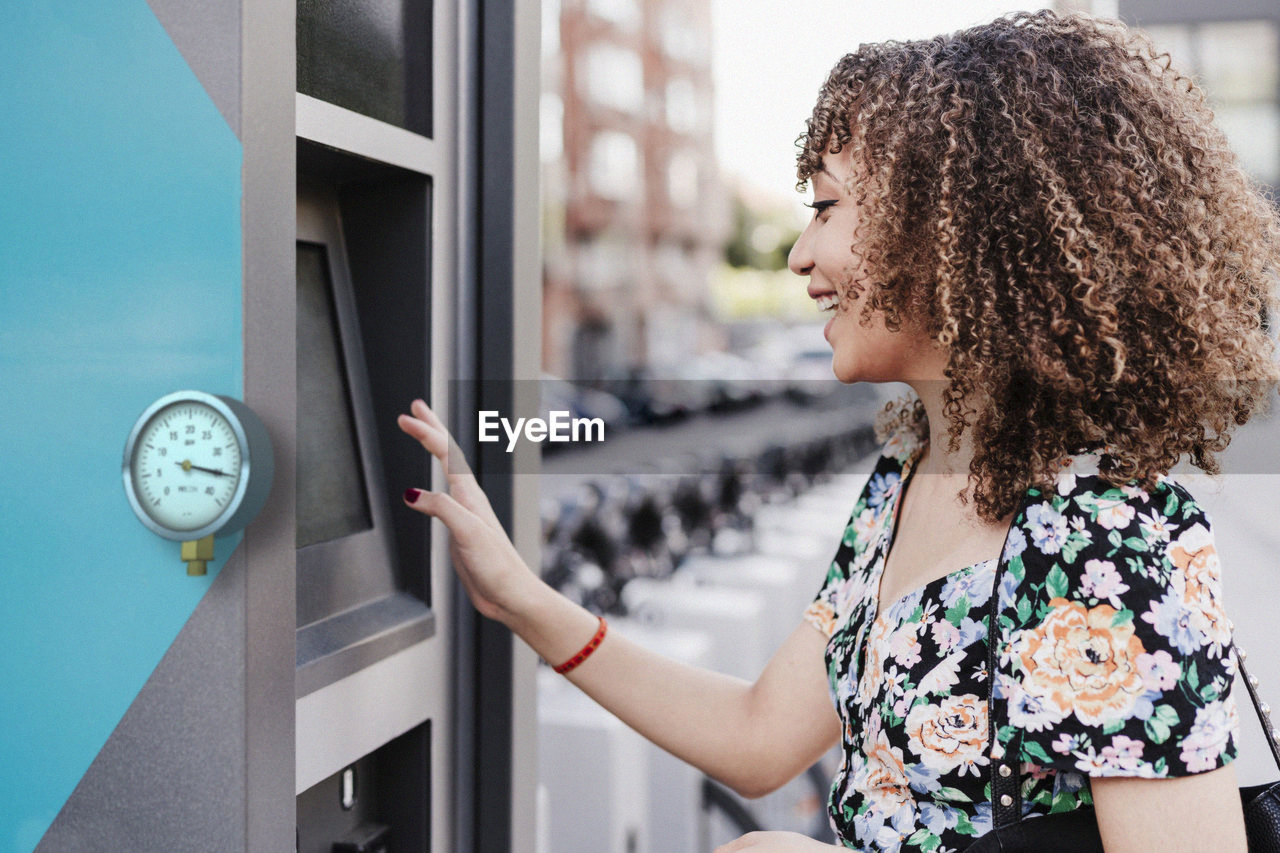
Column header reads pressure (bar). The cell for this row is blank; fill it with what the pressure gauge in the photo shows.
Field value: 35 bar
